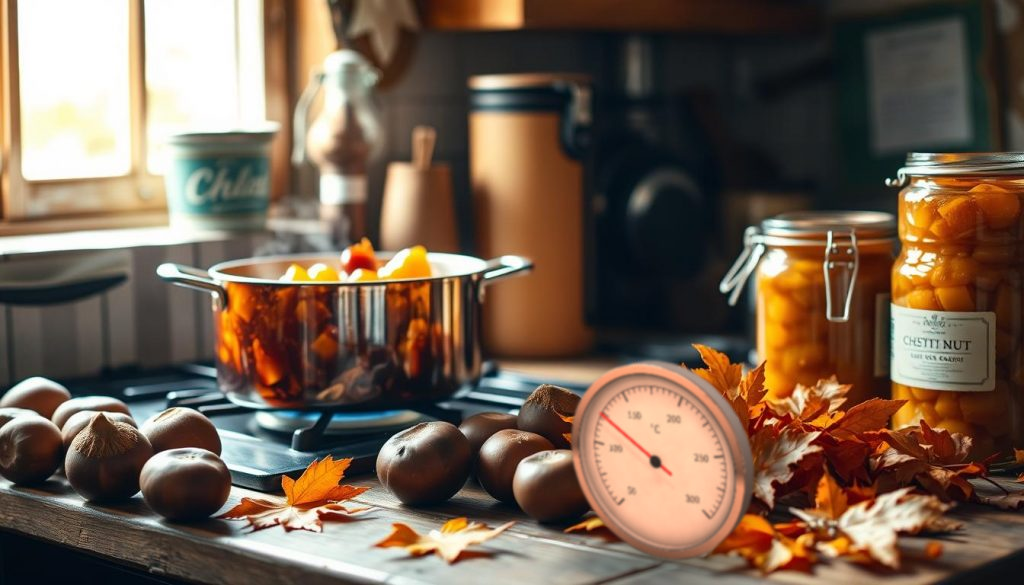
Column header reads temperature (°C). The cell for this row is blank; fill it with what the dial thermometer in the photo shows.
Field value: 125 °C
